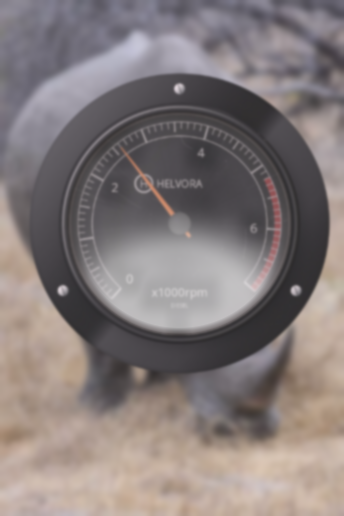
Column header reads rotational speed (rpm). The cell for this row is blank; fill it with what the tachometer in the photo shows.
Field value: 2600 rpm
